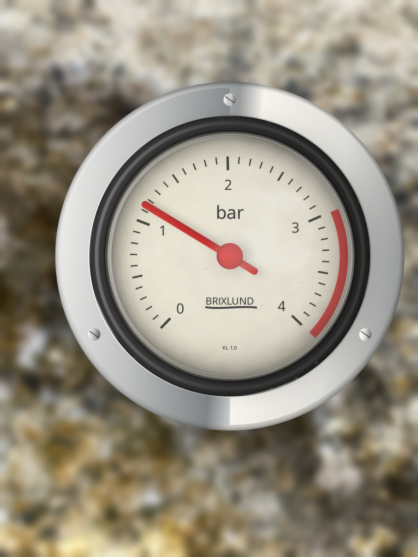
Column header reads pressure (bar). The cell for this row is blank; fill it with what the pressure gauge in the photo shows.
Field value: 1.15 bar
